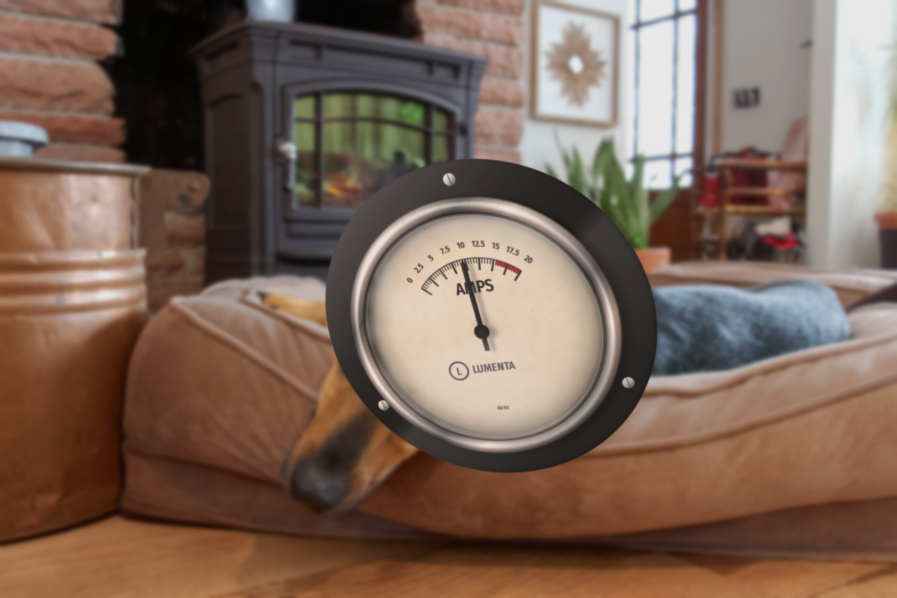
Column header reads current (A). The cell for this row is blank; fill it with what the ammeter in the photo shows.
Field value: 10 A
